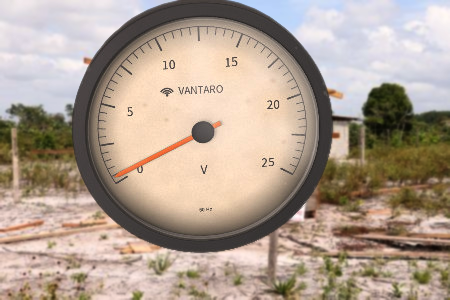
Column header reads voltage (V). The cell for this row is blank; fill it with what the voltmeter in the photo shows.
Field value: 0.5 V
